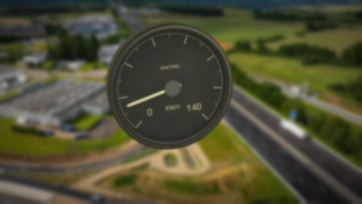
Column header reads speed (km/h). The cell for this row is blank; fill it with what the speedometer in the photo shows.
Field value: 15 km/h
